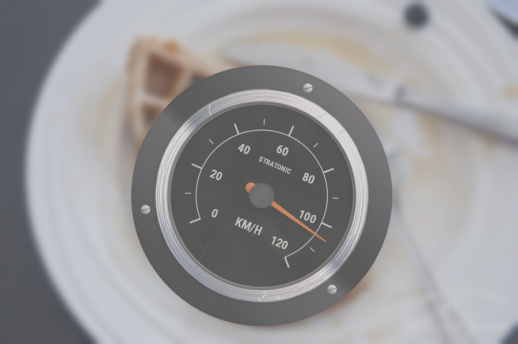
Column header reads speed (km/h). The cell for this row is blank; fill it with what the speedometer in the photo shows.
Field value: 105 km/h
